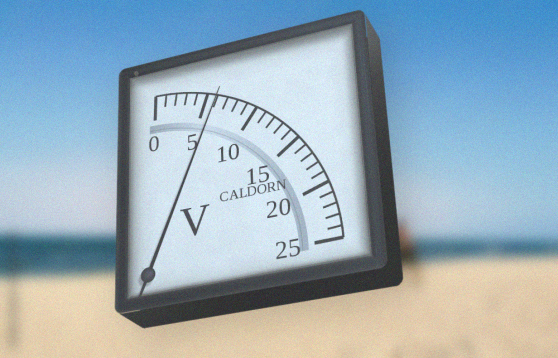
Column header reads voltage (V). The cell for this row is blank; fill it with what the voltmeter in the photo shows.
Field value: 6 V
